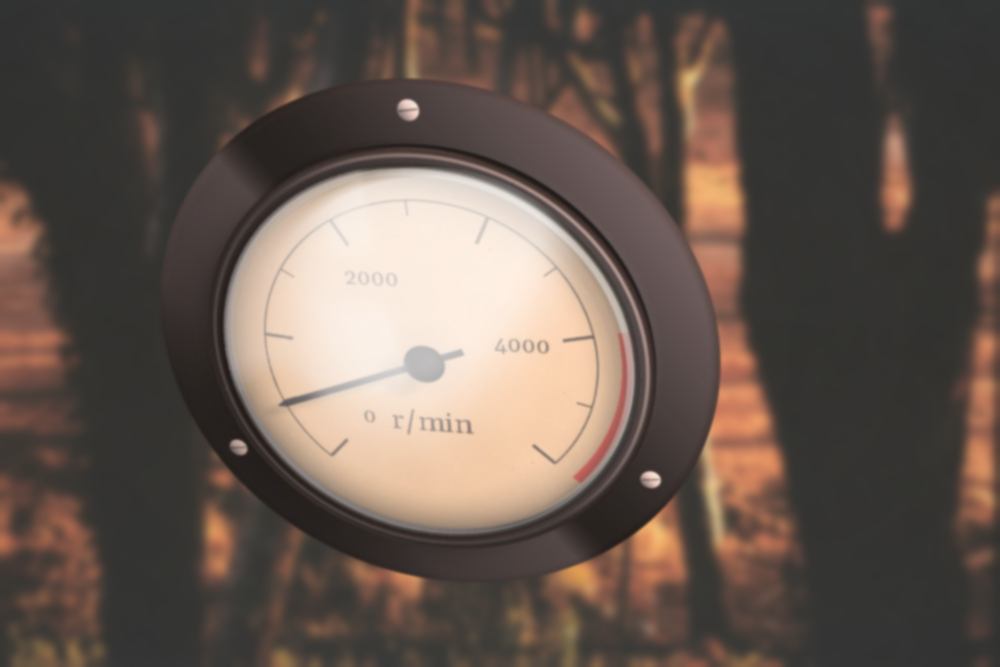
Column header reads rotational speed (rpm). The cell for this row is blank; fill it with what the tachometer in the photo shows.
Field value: 500 rpm
